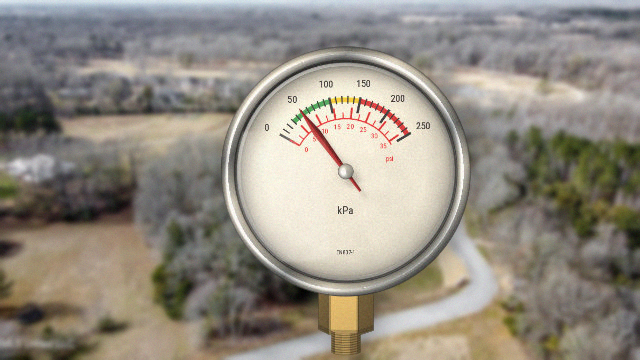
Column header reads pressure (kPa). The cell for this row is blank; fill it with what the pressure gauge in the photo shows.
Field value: 50 kPa
